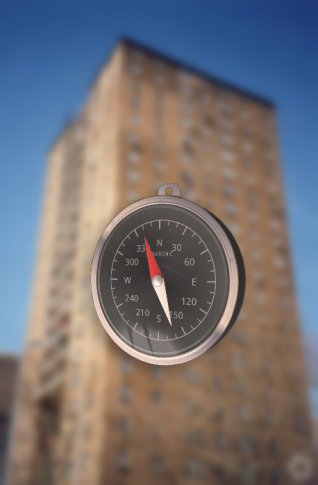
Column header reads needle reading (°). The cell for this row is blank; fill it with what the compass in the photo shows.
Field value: 340 °
